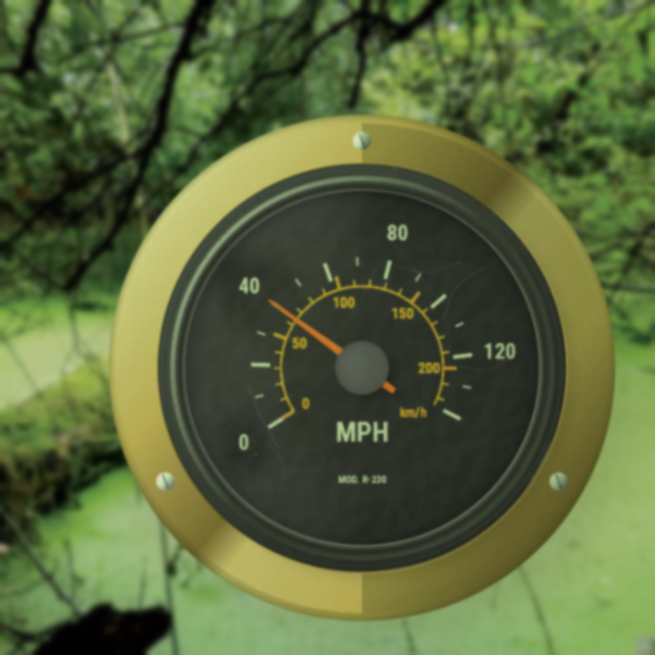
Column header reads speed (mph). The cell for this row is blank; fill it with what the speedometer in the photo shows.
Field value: 40 mph
